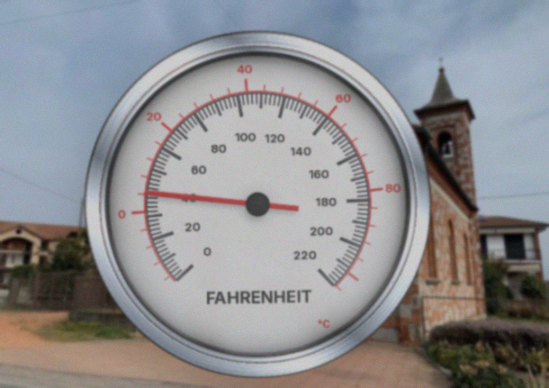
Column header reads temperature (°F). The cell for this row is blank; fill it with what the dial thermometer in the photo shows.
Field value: 40 °F
